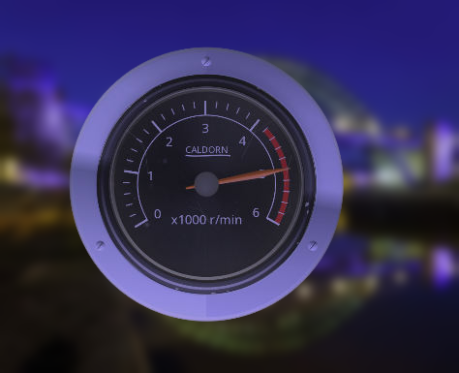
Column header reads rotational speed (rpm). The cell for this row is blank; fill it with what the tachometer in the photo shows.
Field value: 5000 rpm
